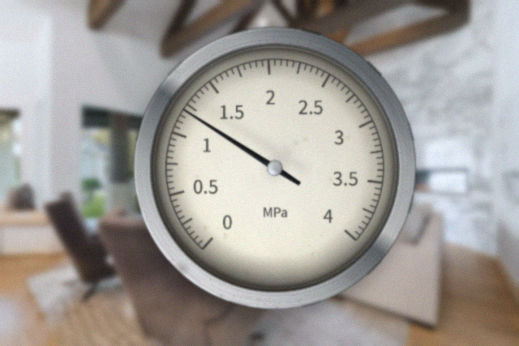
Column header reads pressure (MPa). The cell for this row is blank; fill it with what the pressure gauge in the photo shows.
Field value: 1.2 MPa
